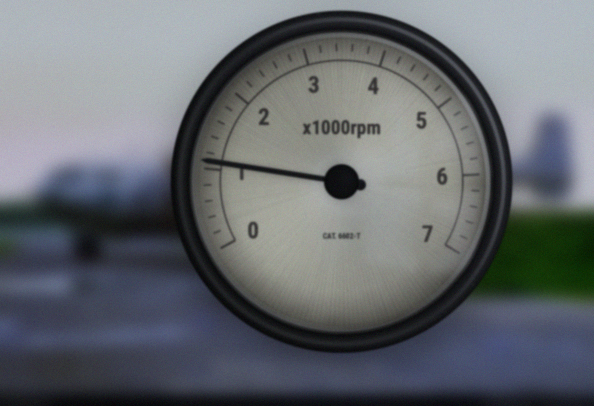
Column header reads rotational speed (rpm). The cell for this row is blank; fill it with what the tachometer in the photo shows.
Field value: 1100 rpm
